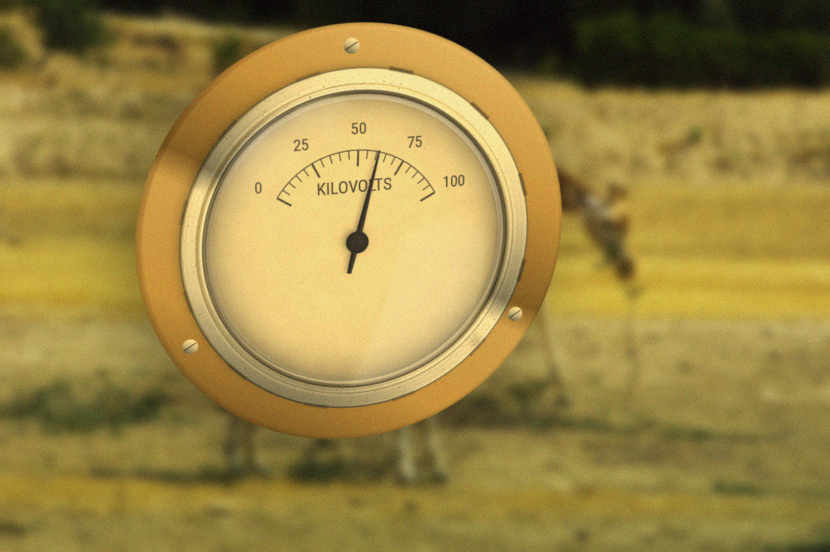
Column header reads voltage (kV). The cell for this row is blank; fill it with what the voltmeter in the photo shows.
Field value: 60 kV
